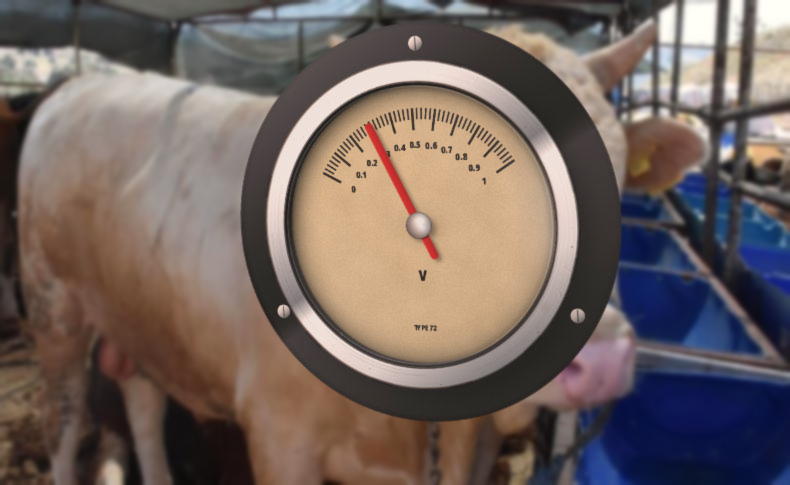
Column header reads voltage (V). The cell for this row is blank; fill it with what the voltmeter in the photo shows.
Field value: 0.3 V
